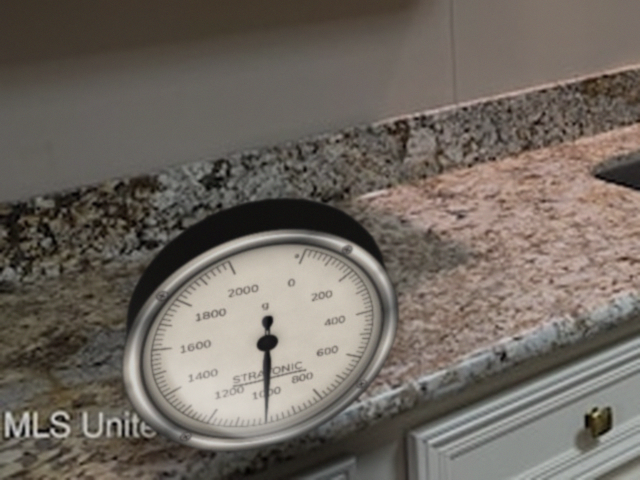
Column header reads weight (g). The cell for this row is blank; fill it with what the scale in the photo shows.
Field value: 1000 g
